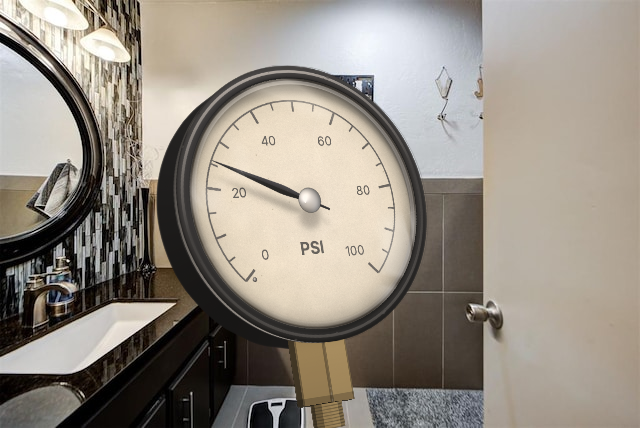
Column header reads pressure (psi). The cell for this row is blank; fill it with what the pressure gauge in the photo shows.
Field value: 25 psi
